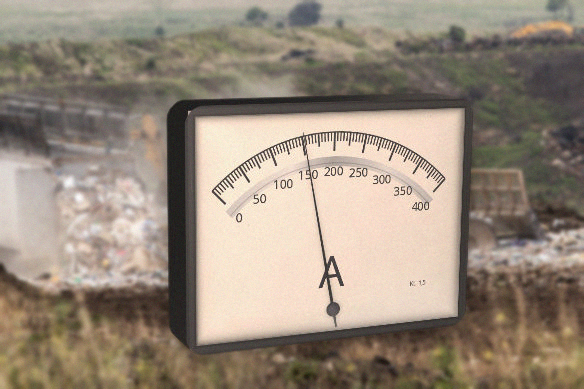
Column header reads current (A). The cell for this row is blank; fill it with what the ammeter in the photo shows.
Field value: 150 A
